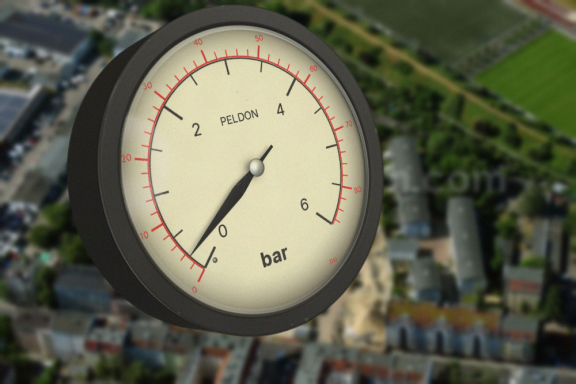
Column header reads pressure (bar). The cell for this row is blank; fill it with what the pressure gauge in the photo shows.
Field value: 0.25 bar
